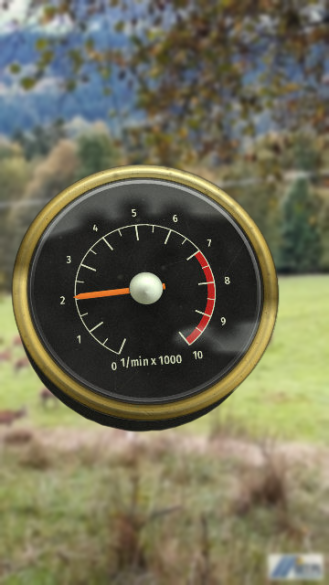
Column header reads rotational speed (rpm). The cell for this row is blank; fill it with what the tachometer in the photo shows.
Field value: 2000 rpm
